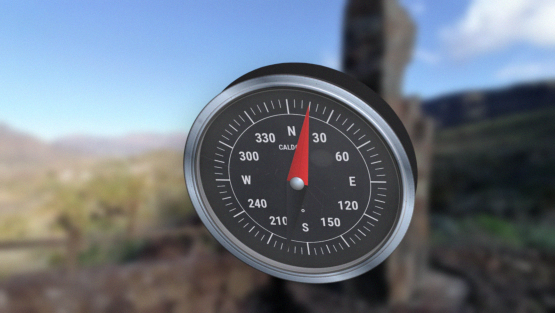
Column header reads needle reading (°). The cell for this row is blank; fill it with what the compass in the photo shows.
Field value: 15 °
